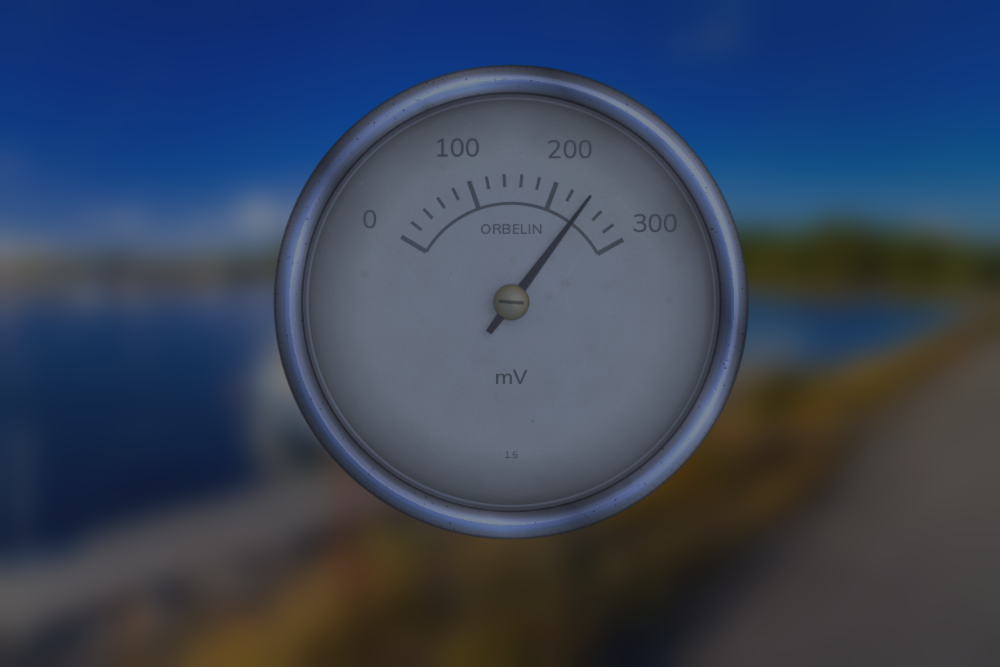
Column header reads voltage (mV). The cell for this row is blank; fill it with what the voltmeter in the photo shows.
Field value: 240 mV
